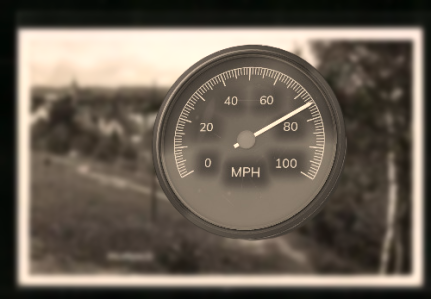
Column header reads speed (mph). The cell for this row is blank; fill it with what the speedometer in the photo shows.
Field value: 75 mph
